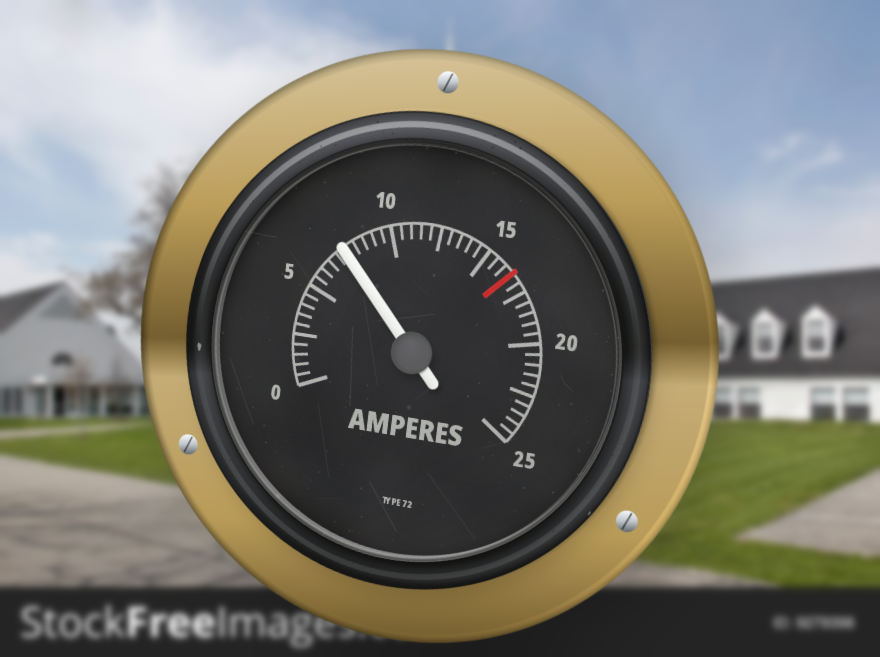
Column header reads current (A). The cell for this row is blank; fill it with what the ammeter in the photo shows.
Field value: 7.5 A
